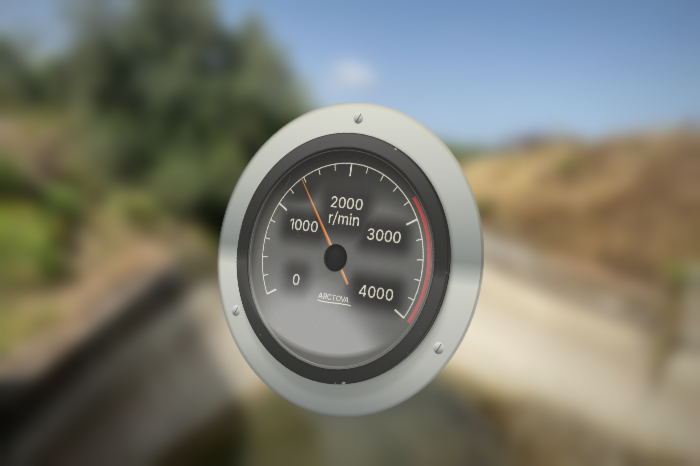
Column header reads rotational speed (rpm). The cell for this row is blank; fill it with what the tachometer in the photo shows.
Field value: 1400 rpm
